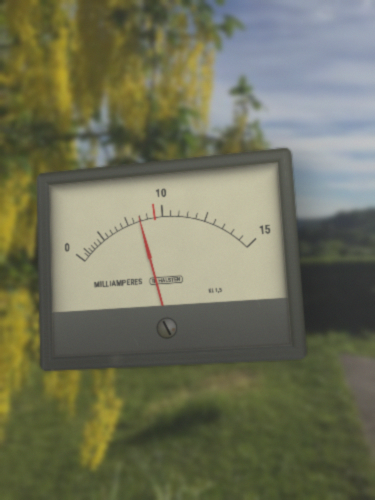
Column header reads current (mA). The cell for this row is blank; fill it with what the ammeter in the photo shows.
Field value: 8.5 mA
